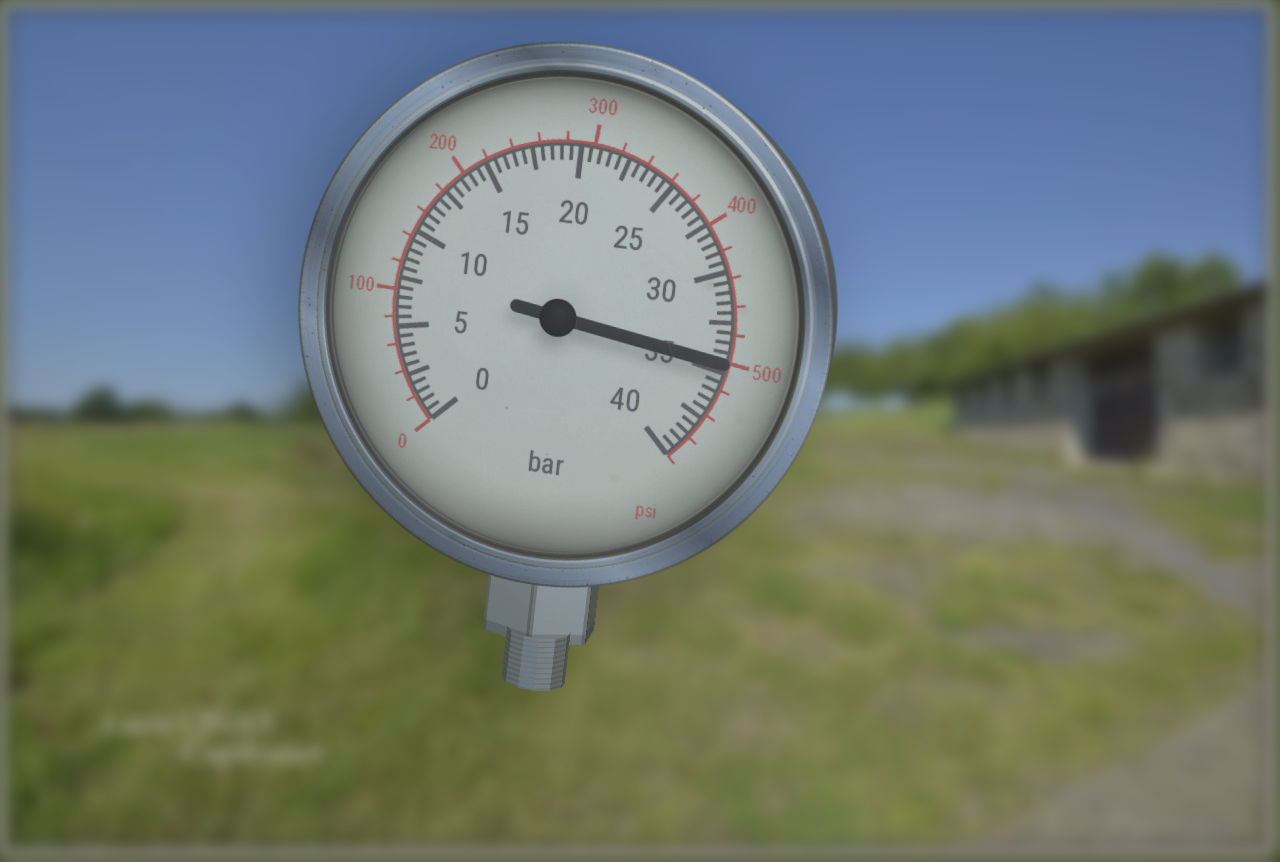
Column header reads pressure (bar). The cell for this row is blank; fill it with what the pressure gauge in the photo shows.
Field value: 34.5 bar
